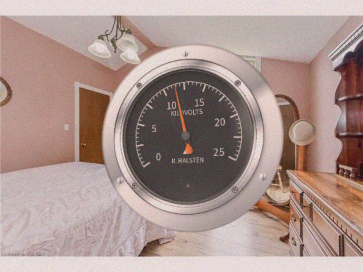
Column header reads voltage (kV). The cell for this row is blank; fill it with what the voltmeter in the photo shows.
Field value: 11.5 kV
